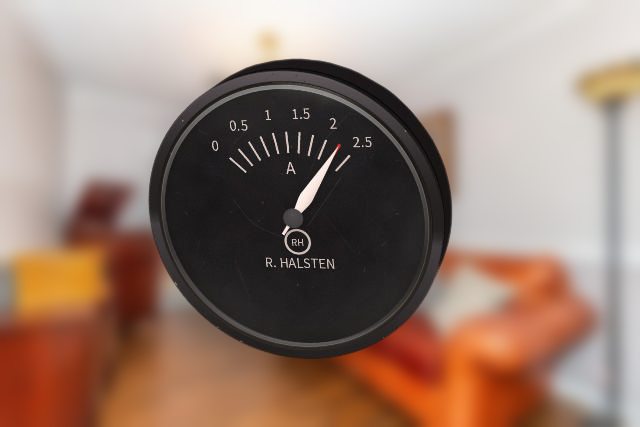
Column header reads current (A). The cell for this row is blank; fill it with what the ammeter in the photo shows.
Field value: 2.25 A
